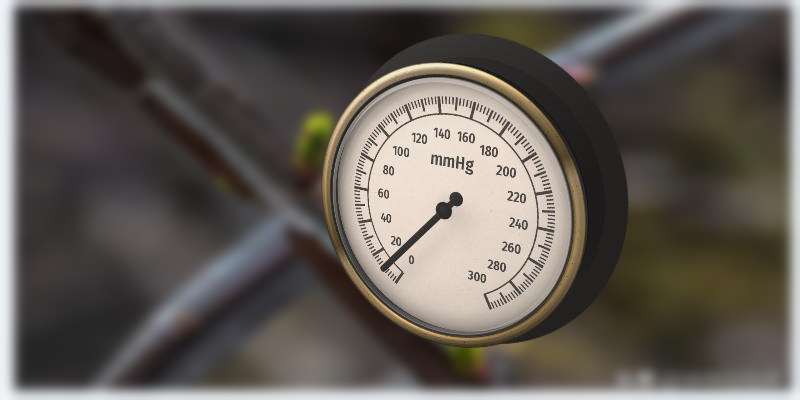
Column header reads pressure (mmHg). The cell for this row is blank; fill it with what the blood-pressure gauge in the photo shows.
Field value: 10 mmHg
